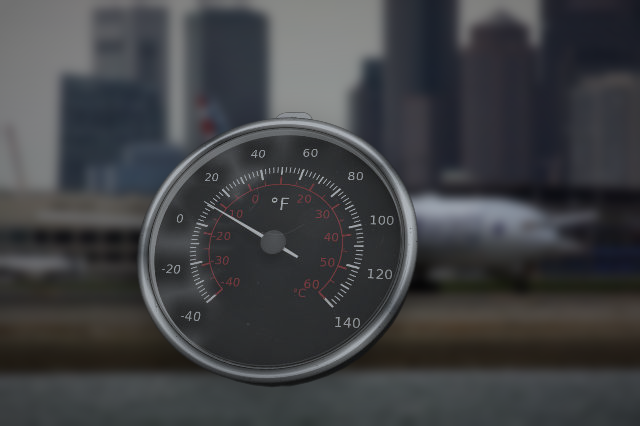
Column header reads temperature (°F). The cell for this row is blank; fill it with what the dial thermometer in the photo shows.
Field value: 10 °F
